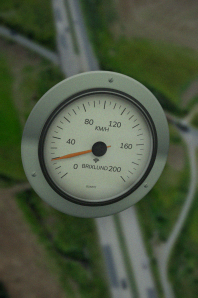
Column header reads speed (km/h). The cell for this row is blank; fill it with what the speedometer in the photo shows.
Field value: 20 km/h
